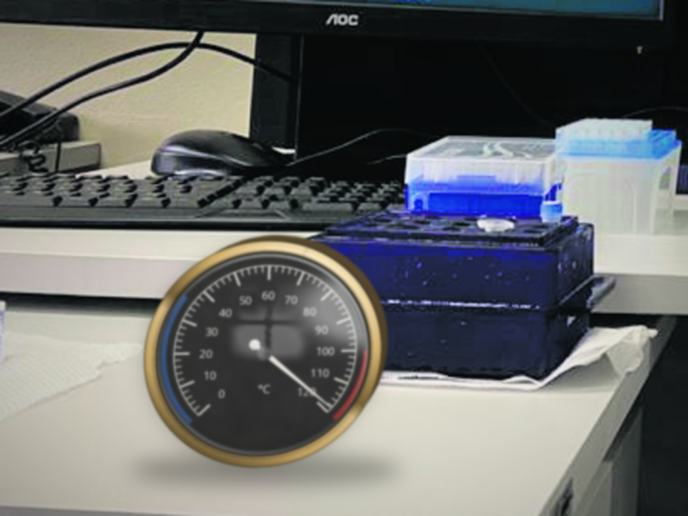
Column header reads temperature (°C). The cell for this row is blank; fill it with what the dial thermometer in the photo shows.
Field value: 118 °C
